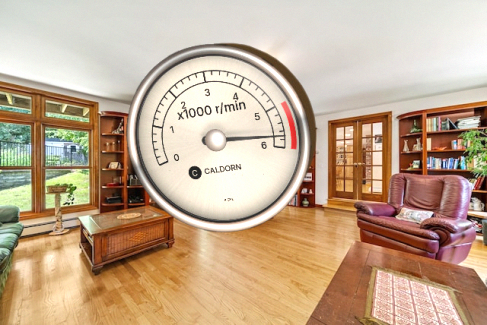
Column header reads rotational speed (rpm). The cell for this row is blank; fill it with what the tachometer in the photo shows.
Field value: 5700 rpm
